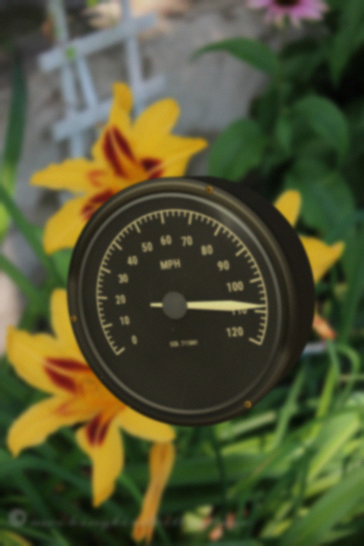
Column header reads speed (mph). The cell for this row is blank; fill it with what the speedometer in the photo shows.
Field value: 108 mph
